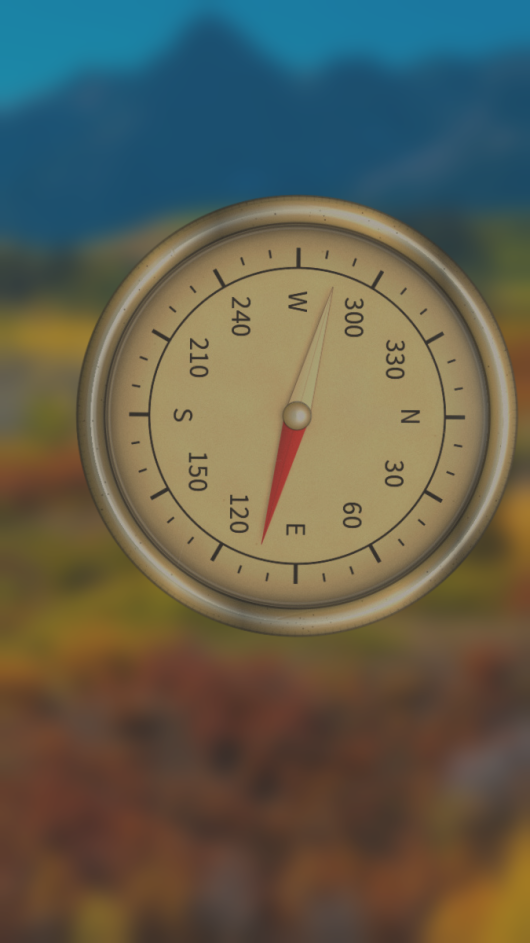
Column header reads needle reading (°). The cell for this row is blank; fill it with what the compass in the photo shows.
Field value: 105 °
